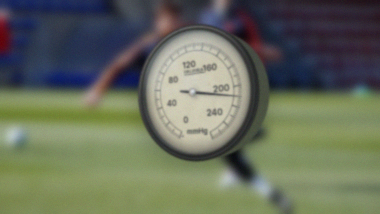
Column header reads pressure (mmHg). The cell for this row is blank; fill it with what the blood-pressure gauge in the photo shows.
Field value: 210 mmHg
